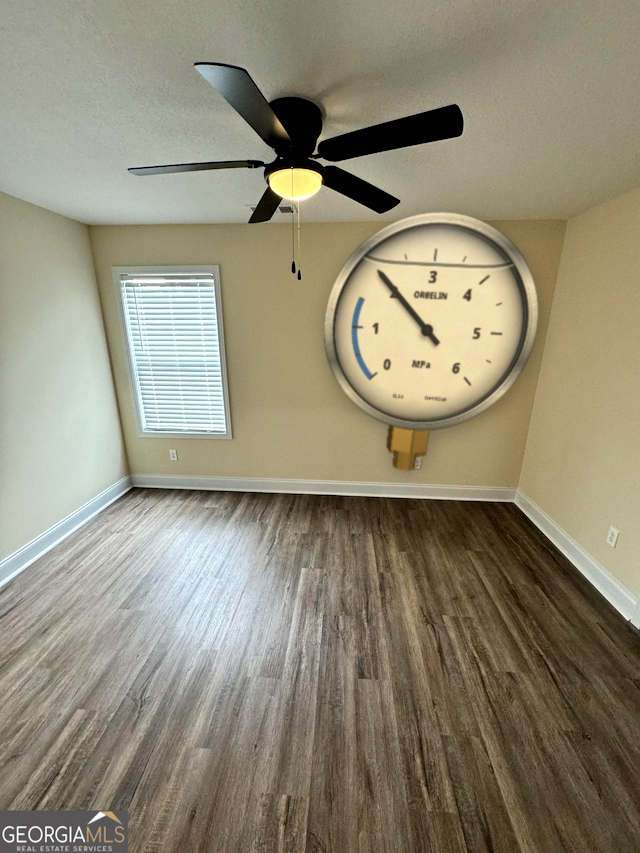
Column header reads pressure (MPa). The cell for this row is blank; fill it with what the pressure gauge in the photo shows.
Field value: 2 MPa
